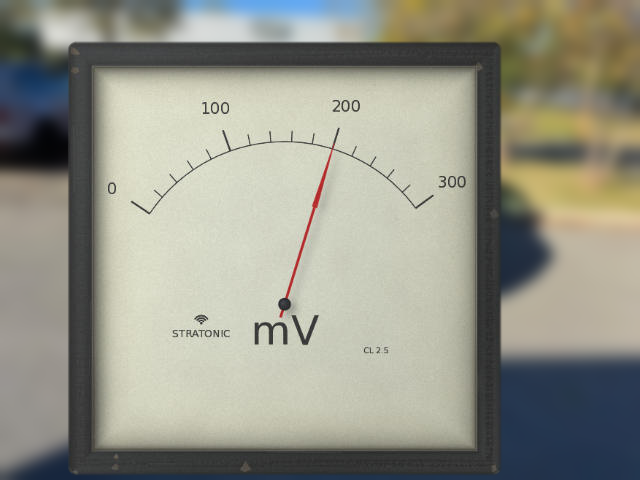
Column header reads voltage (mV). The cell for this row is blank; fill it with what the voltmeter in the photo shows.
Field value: 200 mV
